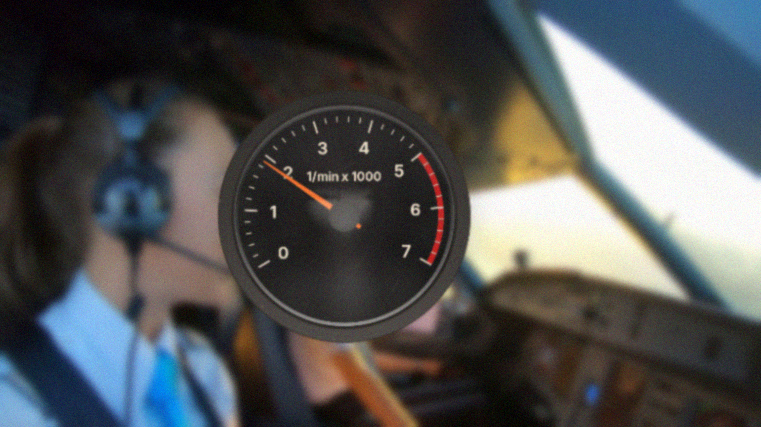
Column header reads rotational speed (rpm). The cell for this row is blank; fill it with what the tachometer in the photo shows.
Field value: 1900 rpm
